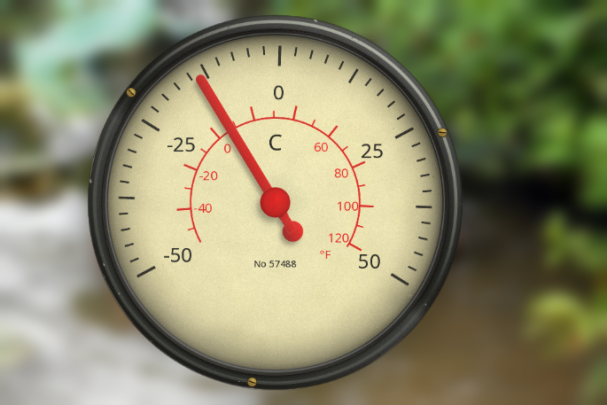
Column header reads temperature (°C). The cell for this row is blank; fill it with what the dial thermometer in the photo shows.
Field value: -13.75 °C
